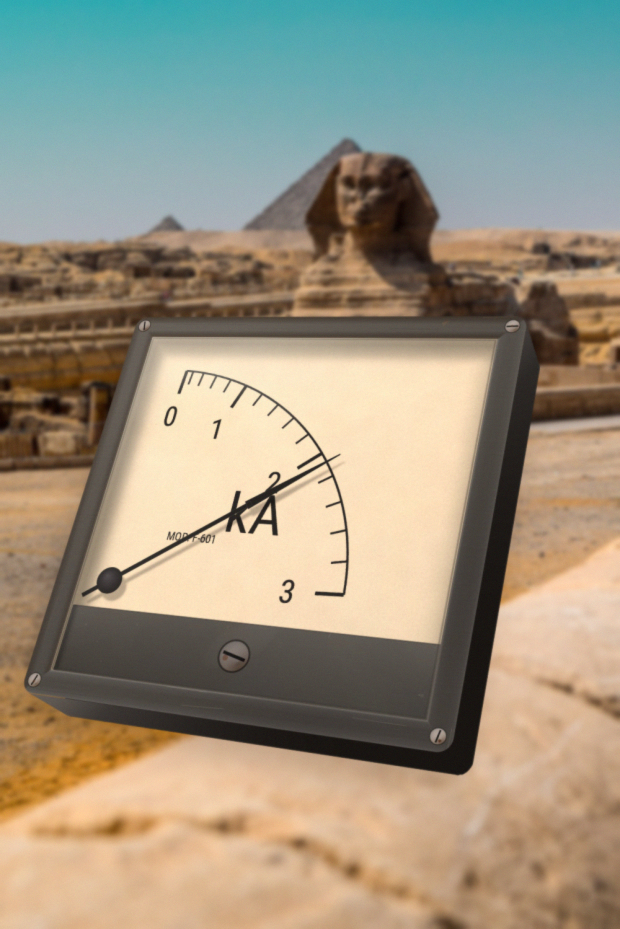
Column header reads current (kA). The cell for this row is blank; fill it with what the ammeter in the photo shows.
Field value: 2.1 kA
